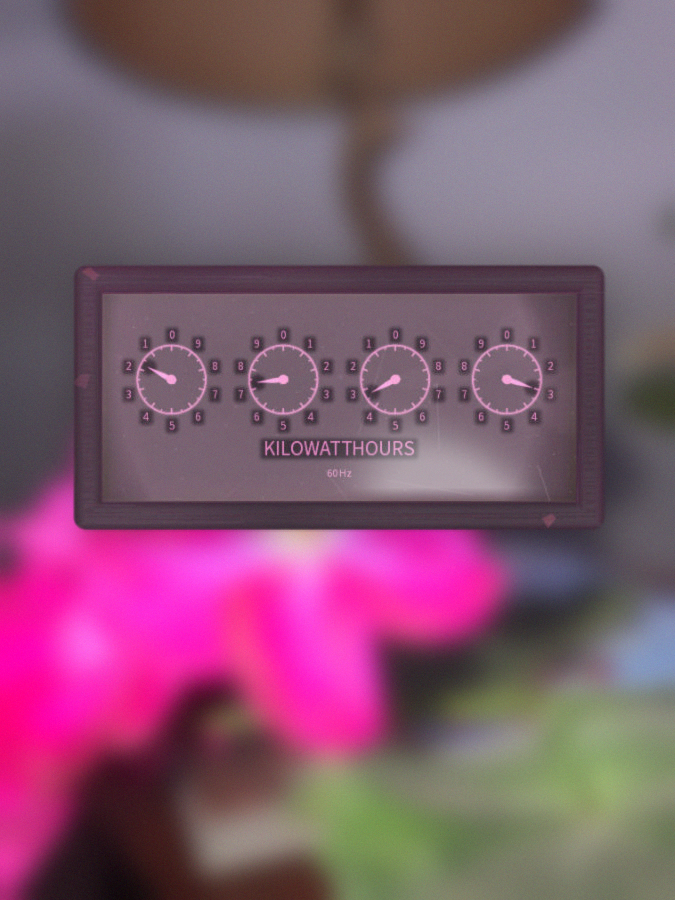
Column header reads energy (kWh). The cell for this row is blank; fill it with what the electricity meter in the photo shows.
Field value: 1733 kWh
